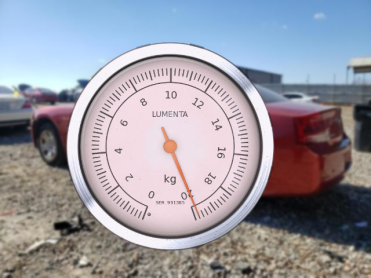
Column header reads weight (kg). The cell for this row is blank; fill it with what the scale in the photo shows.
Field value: 19.8 kg
